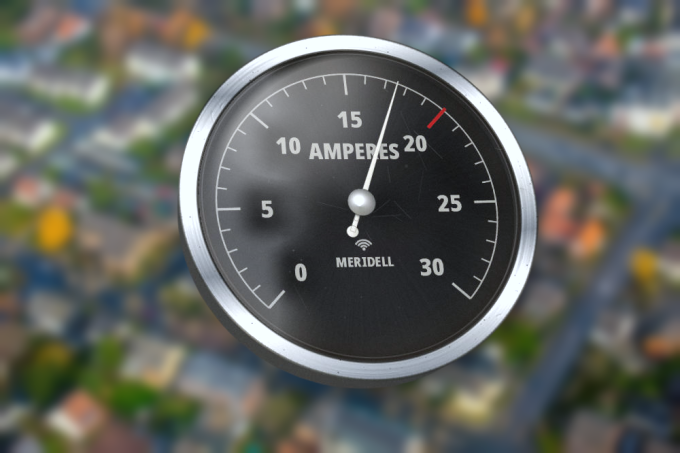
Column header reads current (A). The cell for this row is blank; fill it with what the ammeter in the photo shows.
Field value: 17.5 A
